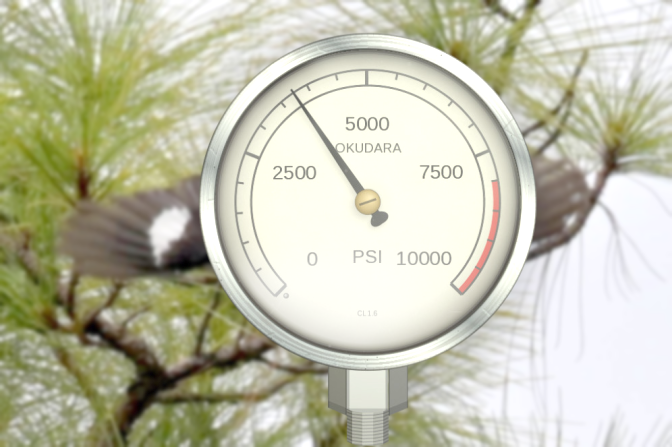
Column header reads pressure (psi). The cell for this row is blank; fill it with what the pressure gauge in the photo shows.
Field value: 3750 psi
